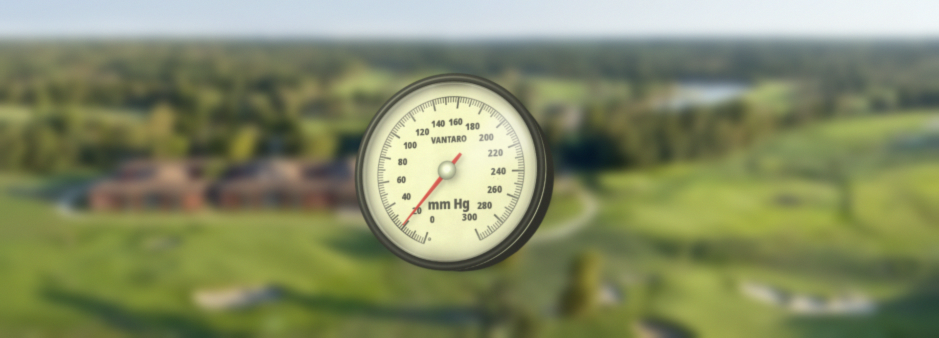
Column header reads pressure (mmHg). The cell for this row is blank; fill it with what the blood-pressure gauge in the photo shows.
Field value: 20 mmHg
